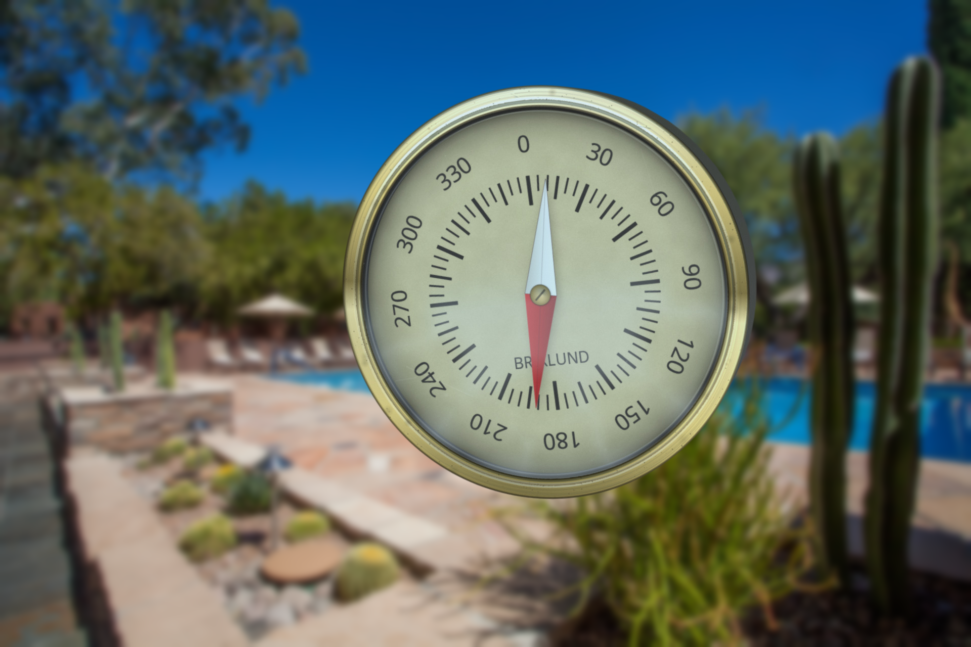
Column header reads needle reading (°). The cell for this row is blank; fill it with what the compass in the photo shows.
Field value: 190 °
